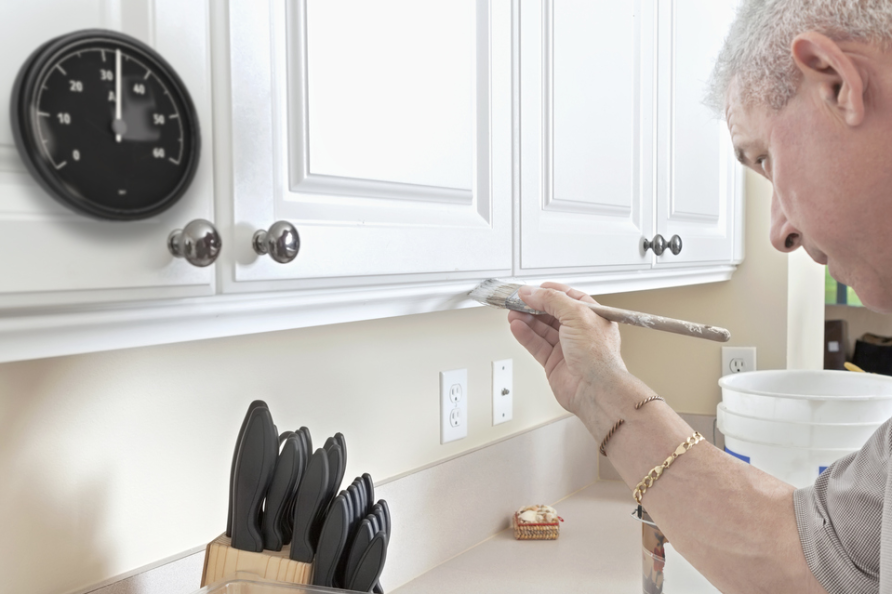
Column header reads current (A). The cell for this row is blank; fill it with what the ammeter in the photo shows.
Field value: 32.5 A
